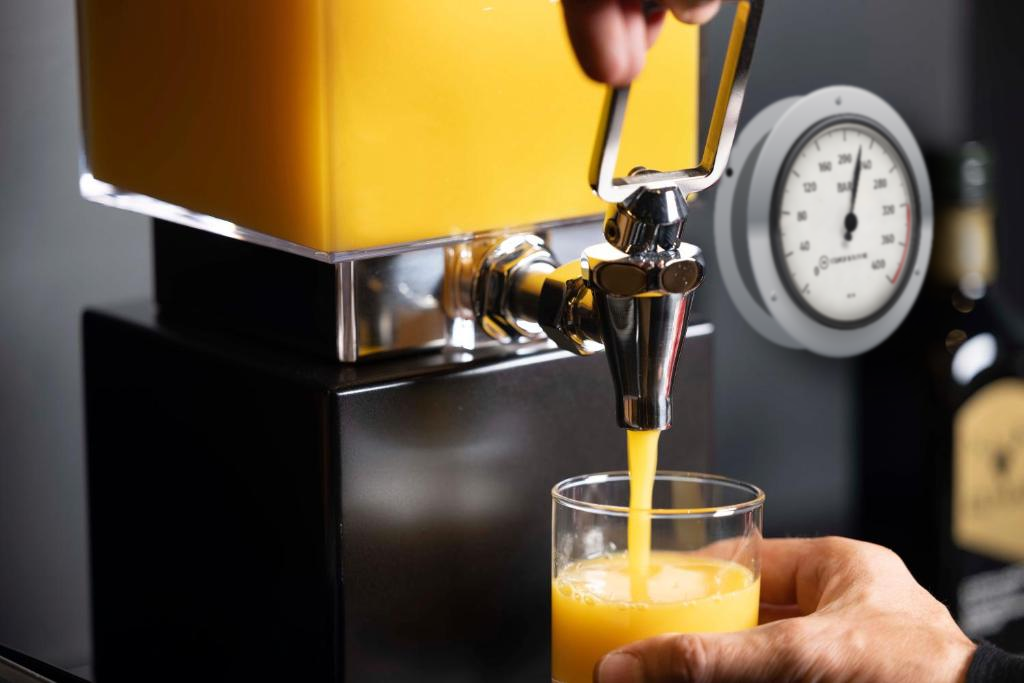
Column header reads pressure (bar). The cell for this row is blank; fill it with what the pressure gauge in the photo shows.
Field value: 220 bar
